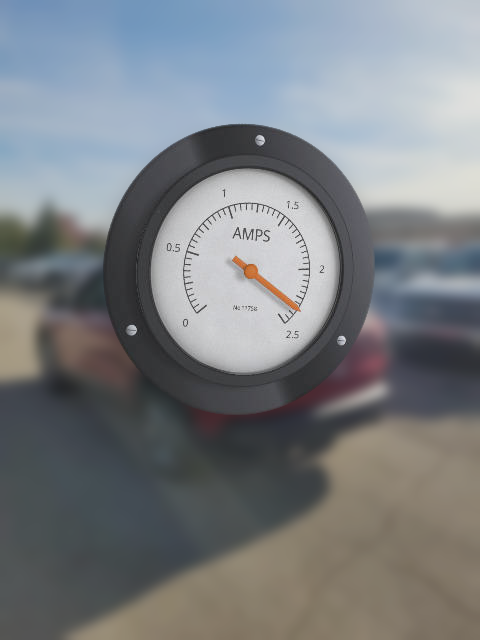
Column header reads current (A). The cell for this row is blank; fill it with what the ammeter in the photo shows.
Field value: 2.35 A
